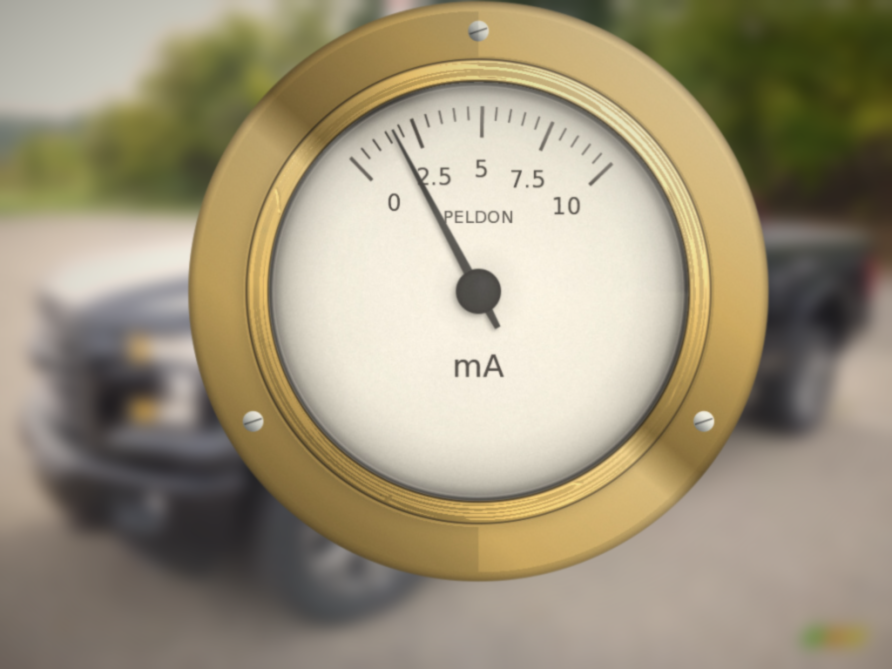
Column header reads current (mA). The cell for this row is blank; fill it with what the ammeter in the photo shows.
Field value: 1.75 mA
